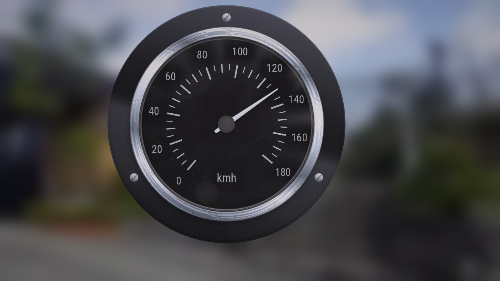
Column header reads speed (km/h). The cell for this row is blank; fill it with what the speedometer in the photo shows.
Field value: 130 km/h
